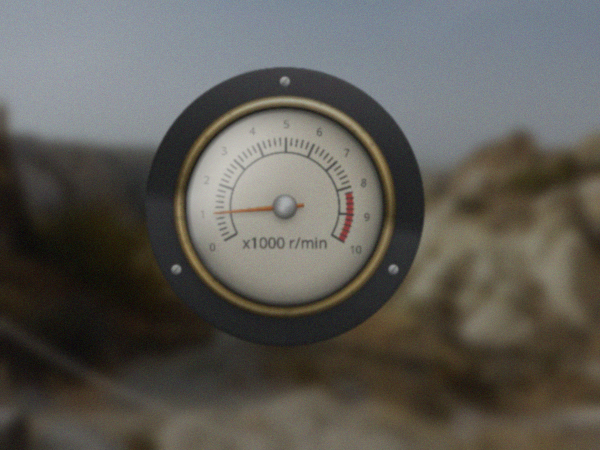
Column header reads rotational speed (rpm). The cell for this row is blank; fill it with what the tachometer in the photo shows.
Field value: 1000 rpm
